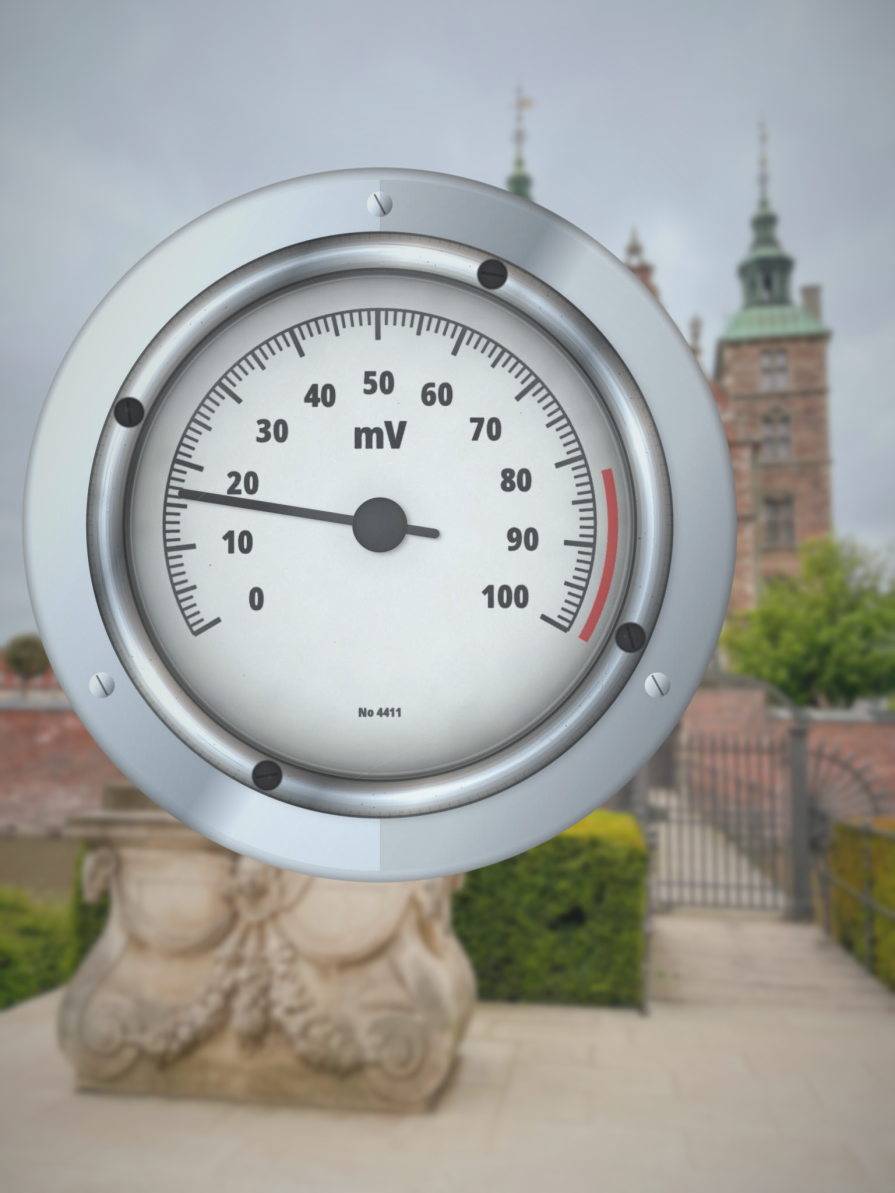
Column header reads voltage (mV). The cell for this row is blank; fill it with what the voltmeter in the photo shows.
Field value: 16.5 mV
